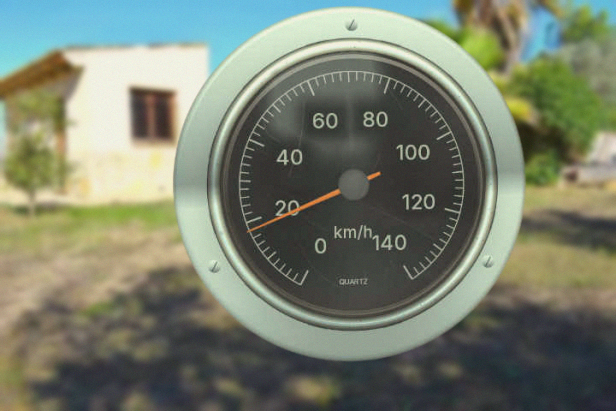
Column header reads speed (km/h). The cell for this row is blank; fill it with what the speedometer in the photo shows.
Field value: 18 km/h
